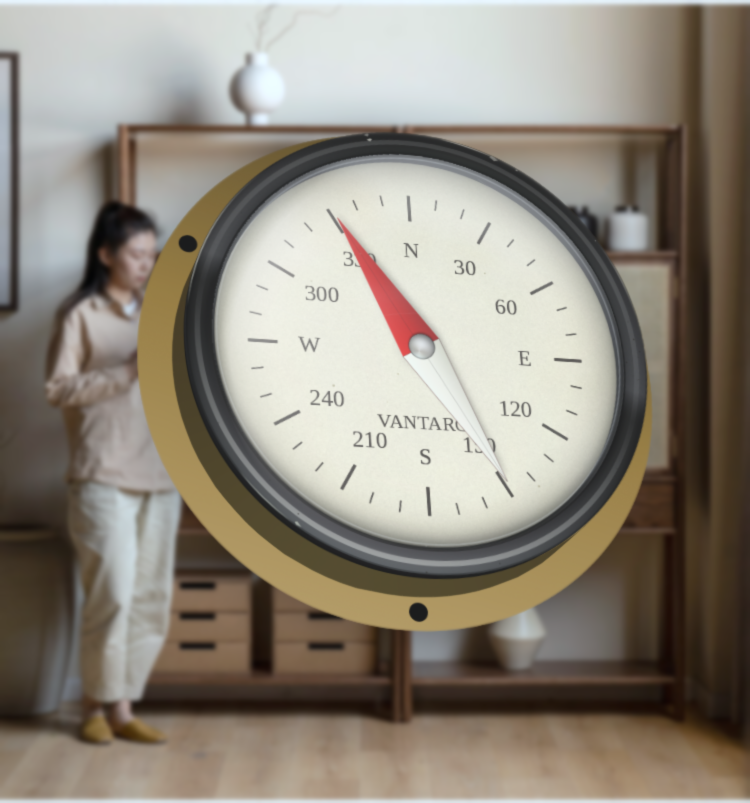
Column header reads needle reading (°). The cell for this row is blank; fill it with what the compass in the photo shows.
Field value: 330 °
